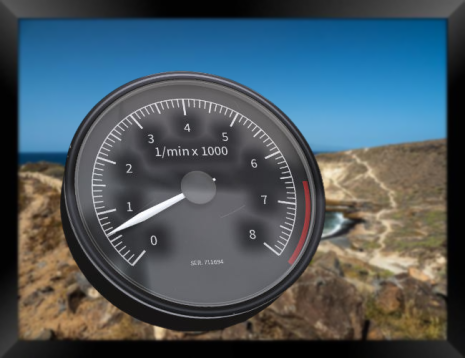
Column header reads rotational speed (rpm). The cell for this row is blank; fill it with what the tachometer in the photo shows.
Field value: 600 rpm
